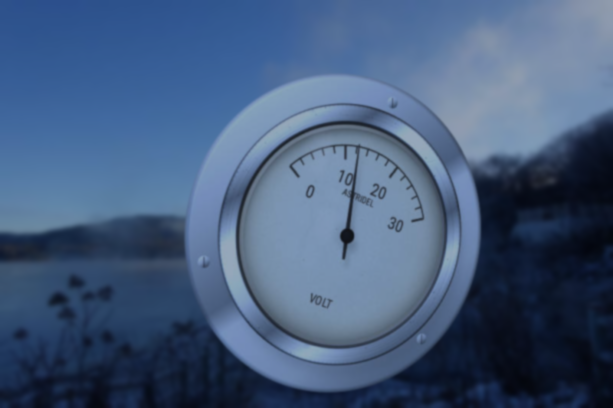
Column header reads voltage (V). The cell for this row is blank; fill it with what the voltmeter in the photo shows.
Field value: 12 V
